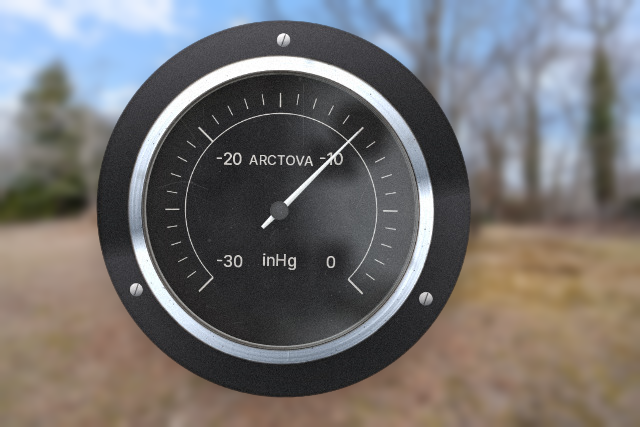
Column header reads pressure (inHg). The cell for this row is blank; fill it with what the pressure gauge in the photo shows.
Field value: -10 inHg
